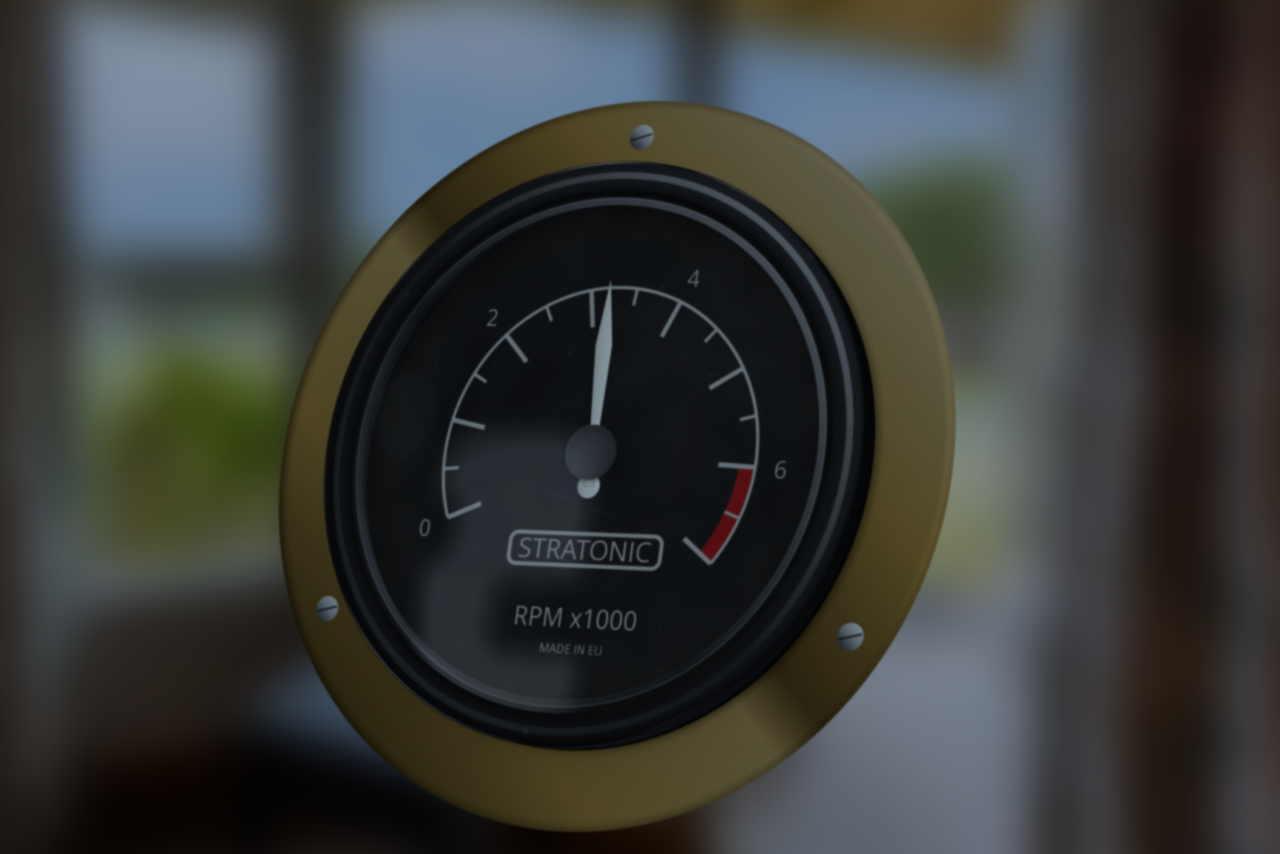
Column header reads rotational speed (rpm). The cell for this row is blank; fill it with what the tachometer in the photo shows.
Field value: 3250 rpm
